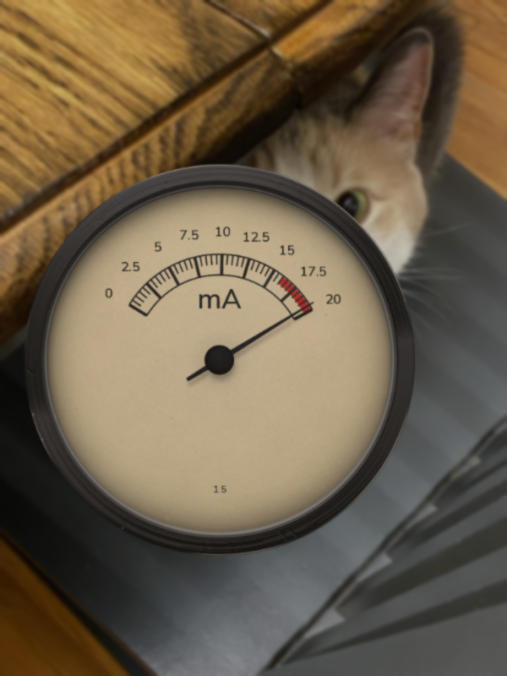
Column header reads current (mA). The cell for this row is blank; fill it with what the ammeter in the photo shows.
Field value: 19.5 mA
